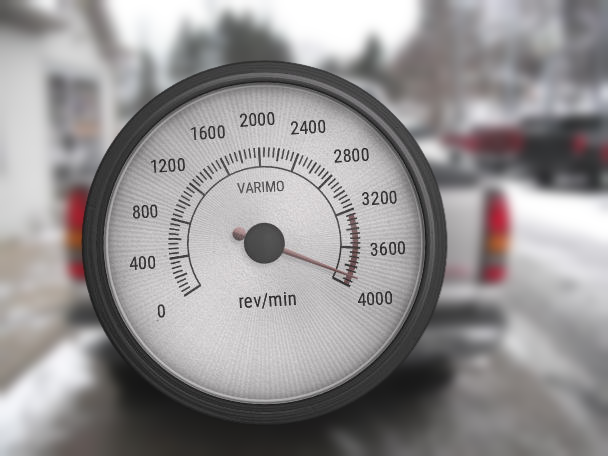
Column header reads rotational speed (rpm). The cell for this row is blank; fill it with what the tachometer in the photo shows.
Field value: 3900 rpm
